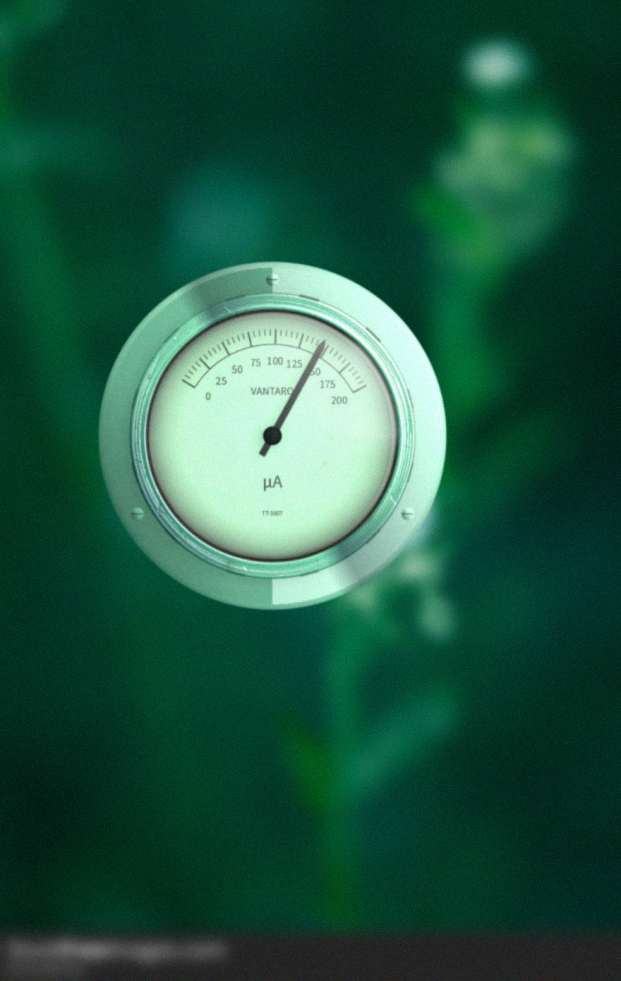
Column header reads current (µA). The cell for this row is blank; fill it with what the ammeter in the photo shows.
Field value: 145 µA
